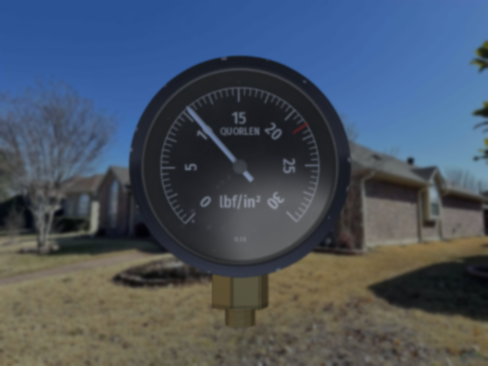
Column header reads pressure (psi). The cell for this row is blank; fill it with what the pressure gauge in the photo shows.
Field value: 10.5 psi
